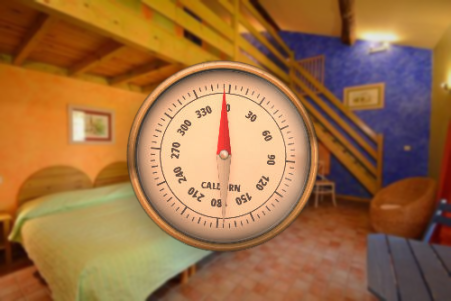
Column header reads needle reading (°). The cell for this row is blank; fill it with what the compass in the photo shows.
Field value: 355 °
